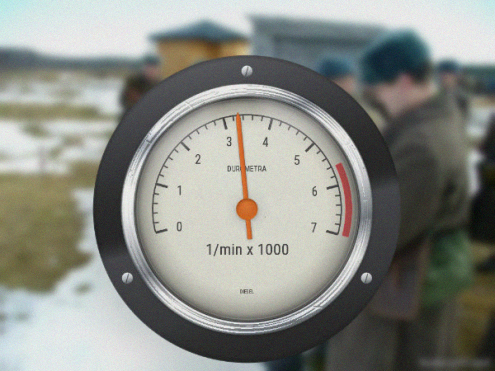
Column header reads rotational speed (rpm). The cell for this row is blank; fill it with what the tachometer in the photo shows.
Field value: 3300 rpm
